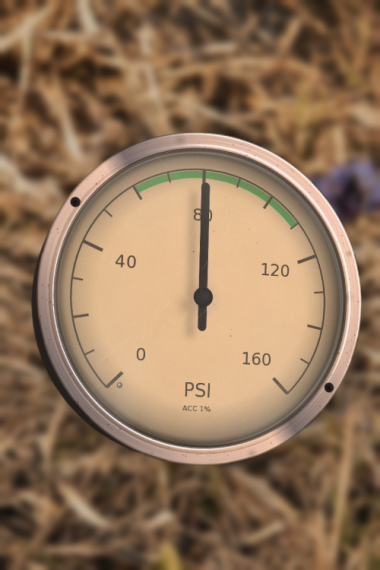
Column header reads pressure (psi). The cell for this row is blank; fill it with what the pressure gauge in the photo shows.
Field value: 80 psi
